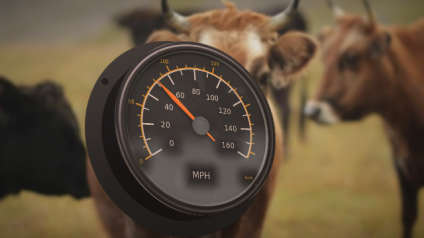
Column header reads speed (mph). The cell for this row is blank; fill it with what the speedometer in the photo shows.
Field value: 50 mph
